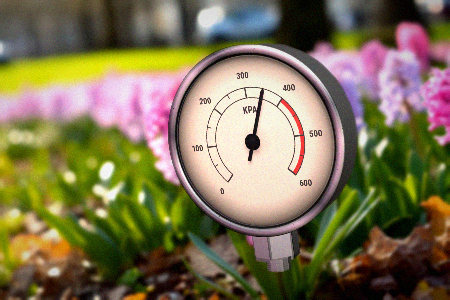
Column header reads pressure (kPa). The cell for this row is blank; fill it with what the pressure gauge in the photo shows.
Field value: 350 kPa
